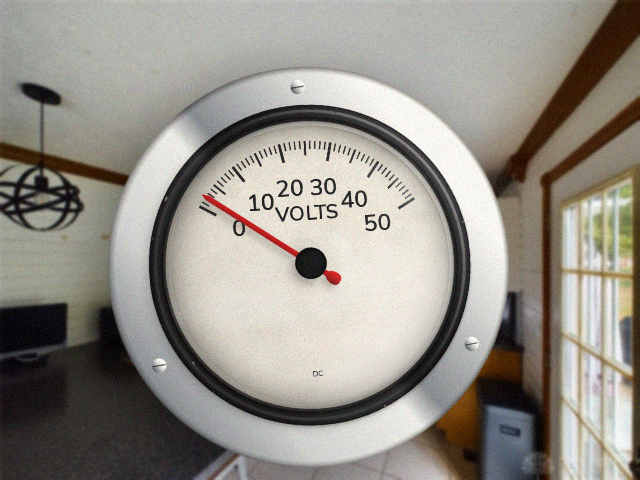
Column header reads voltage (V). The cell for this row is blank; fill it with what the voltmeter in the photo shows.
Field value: 2 V
